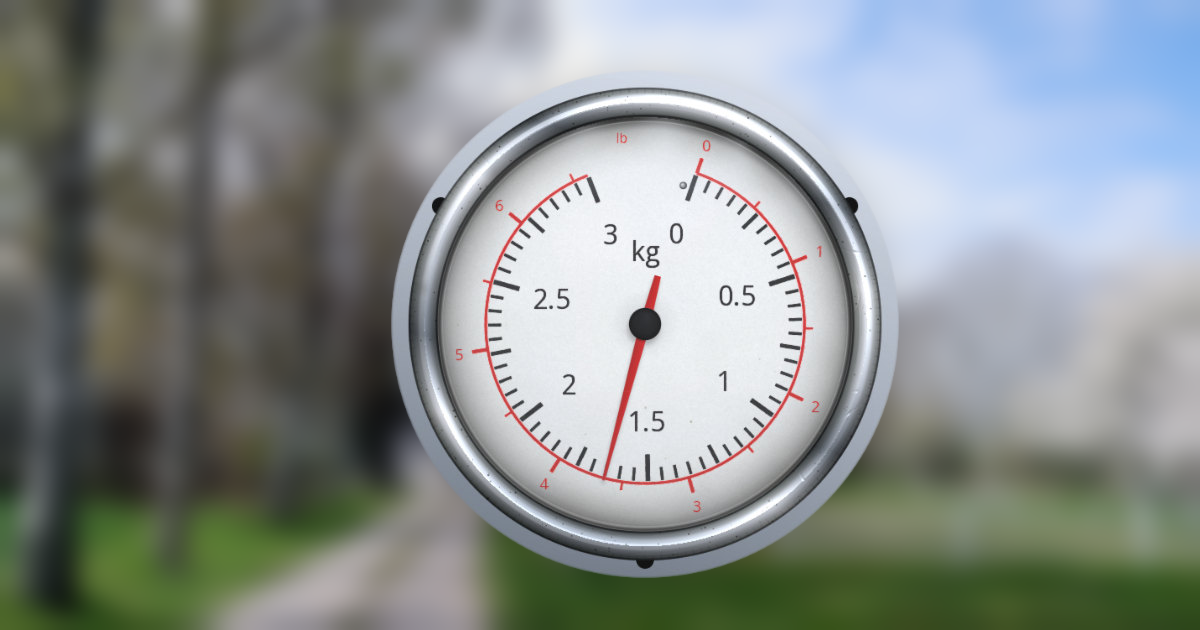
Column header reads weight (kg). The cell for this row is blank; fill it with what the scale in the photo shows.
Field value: 1.65 kg
